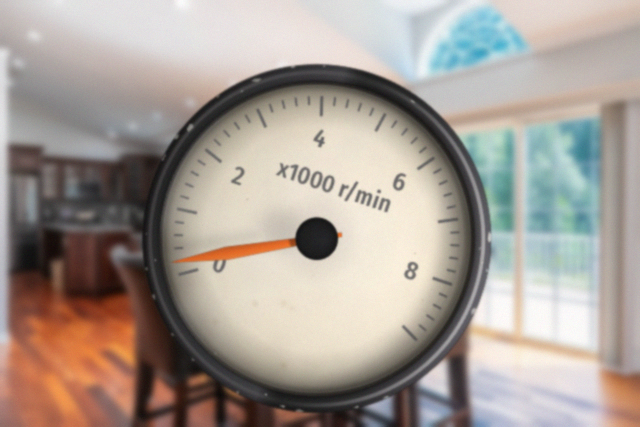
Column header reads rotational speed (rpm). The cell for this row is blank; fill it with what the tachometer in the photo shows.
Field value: 200 rpm
